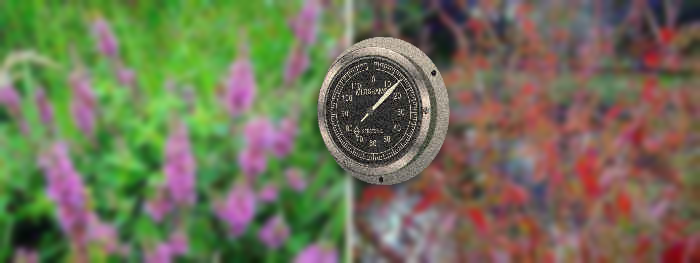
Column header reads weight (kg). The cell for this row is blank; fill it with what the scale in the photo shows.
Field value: 15 kg
